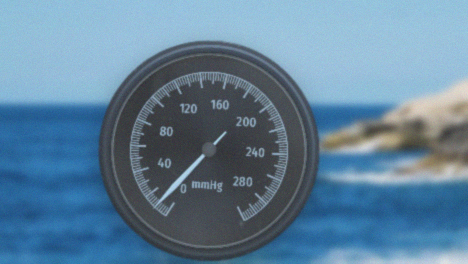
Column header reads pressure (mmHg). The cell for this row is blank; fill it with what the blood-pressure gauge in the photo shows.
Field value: 10 mmHg
